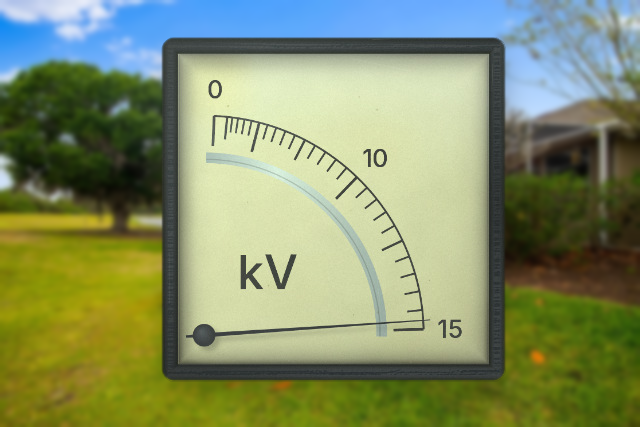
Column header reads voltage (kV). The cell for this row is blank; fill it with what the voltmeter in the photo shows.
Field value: 14.75 kV
